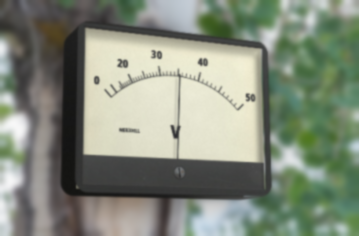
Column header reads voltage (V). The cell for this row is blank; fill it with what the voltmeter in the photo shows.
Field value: 35 V
